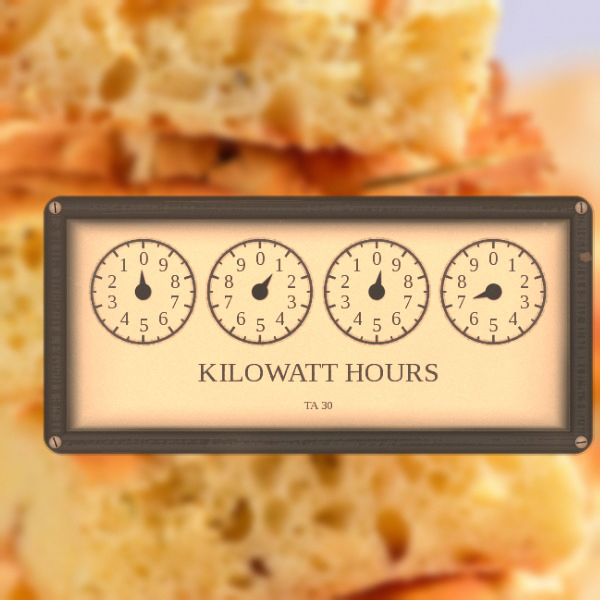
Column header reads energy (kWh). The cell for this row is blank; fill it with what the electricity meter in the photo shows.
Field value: 97 kWh
